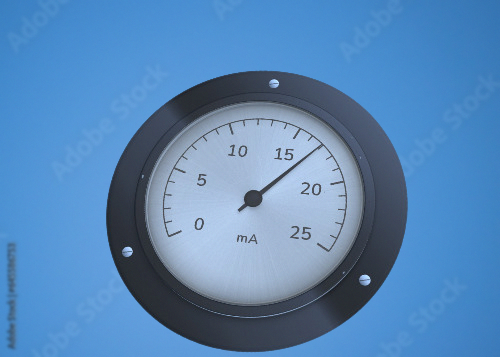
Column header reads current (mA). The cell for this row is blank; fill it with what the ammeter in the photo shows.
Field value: 17 mA
